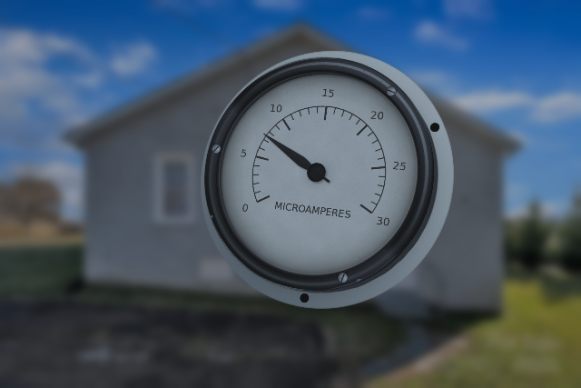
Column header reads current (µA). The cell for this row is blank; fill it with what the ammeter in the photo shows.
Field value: 7.5 µA
